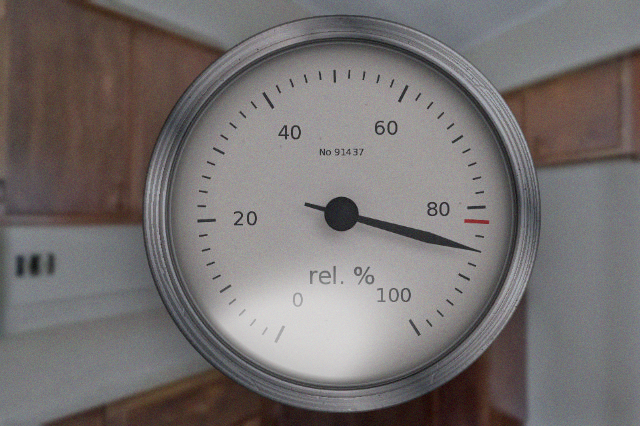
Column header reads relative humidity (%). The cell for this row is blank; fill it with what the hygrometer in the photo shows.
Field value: 86 %
